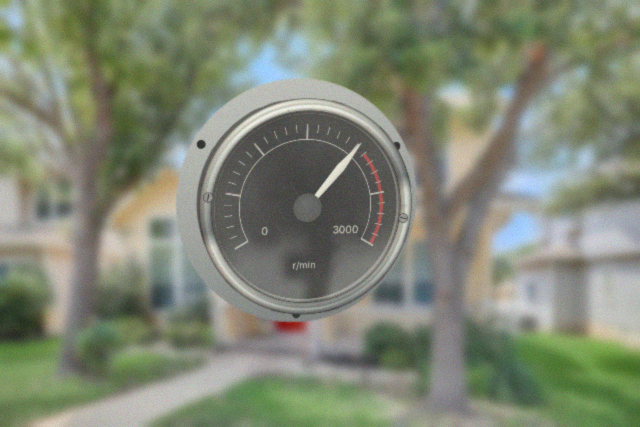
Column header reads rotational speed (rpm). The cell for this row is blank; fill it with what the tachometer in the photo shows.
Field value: 2000 rpm
